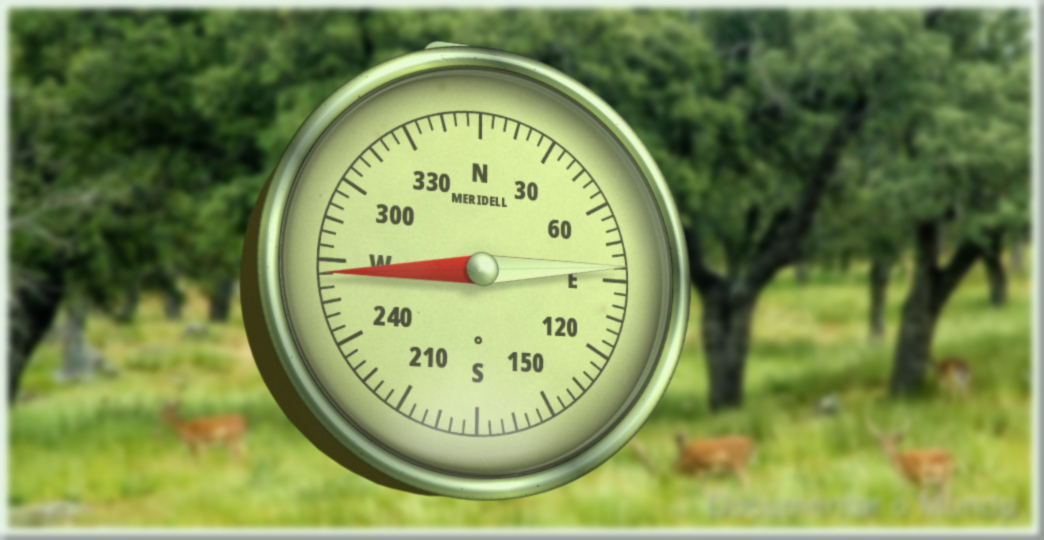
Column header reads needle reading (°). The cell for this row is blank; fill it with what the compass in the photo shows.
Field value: 265 °
